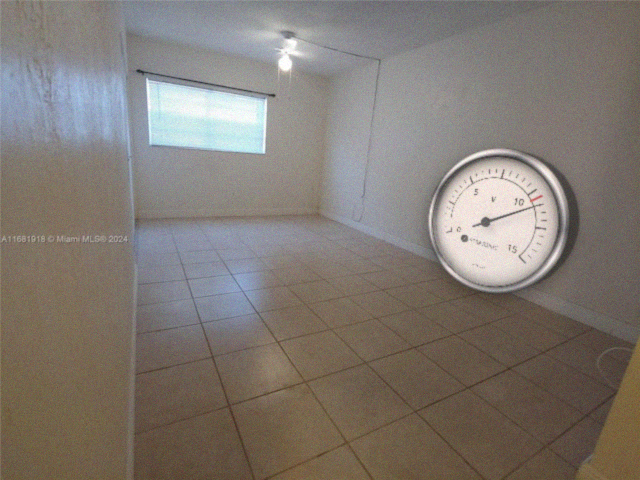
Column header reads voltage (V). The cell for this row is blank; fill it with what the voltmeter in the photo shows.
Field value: 11 V
